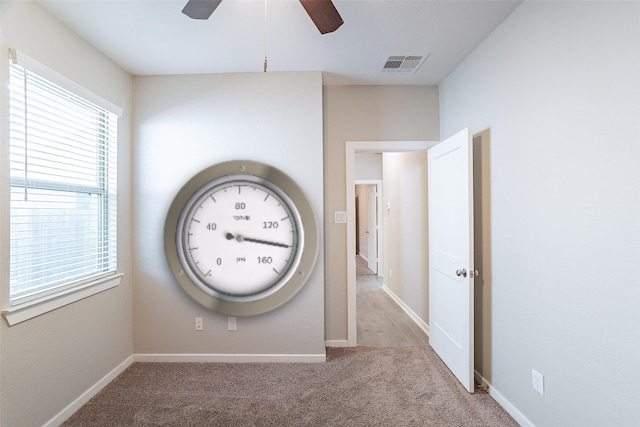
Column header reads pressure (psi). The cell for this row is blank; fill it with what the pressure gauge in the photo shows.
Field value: 140 psi
